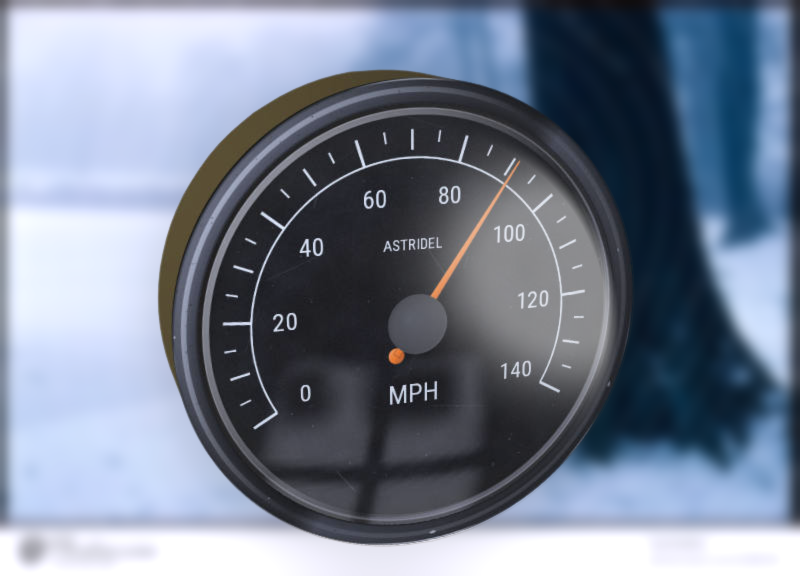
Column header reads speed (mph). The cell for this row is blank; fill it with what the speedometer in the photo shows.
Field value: 90 mph
